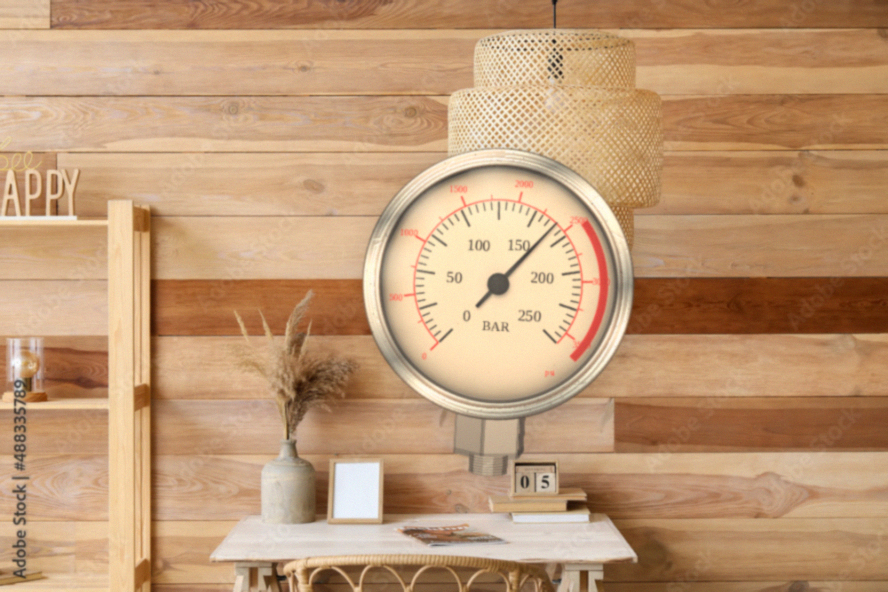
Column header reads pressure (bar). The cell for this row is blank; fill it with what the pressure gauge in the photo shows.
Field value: 165 bar
